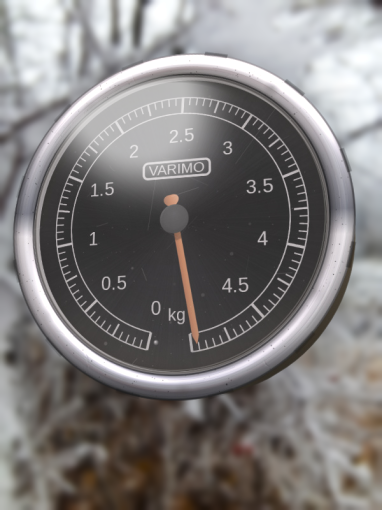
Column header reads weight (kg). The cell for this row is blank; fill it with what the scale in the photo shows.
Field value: 4.95 kg
